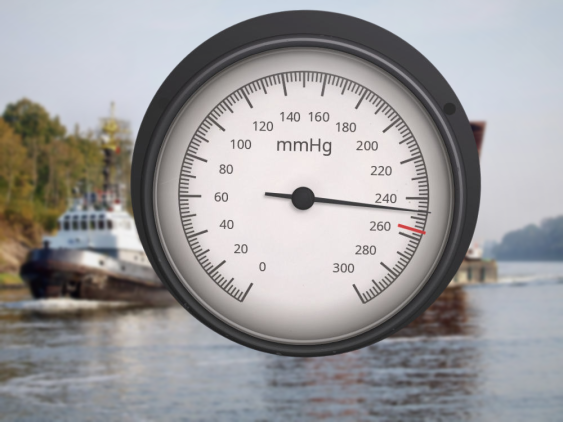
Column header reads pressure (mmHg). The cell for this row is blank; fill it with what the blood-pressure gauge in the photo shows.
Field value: 246 mmHg
